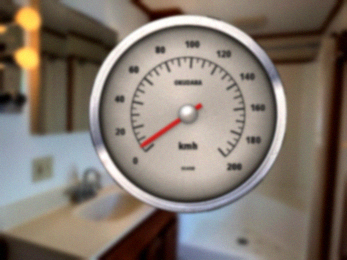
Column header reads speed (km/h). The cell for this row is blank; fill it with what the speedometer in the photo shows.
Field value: 5 km/h
